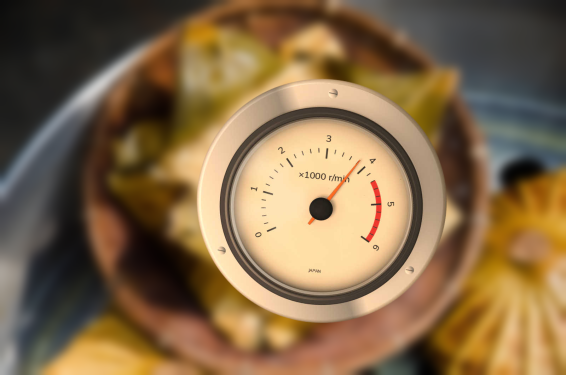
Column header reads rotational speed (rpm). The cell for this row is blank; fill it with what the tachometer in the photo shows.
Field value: 3800 rpm
